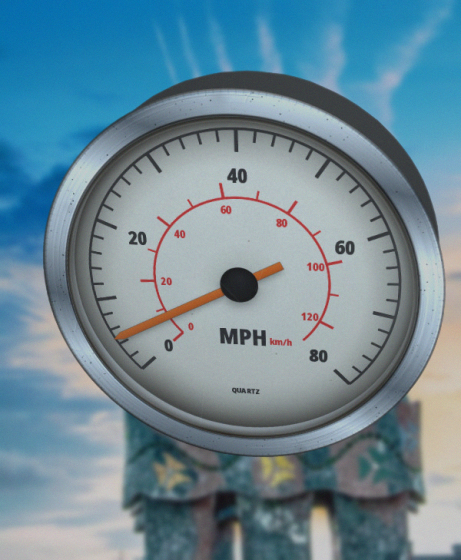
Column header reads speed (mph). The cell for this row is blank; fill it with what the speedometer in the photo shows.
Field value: 5 mph
